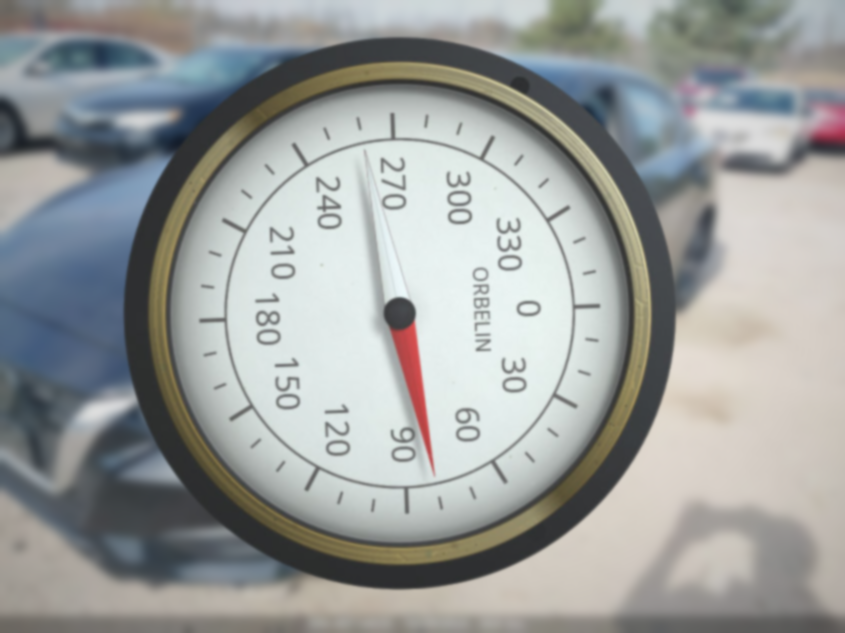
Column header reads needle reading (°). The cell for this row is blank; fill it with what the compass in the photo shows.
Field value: 80 °
